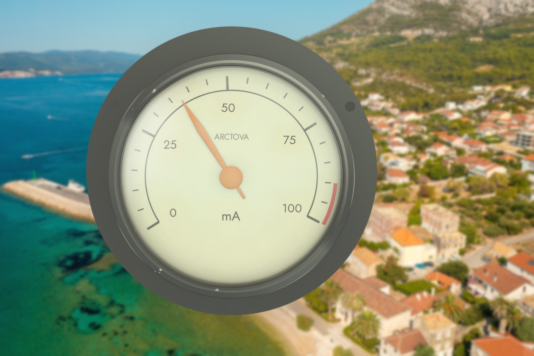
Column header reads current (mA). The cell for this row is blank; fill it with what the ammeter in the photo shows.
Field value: 37.5 mA
